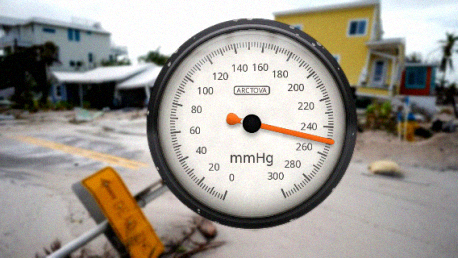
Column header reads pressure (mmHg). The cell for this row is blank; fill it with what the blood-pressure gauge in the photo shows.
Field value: 250 mmHg
